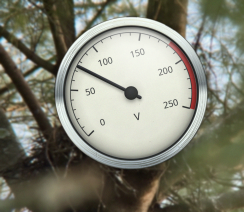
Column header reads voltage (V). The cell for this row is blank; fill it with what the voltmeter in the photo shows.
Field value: 75 V
